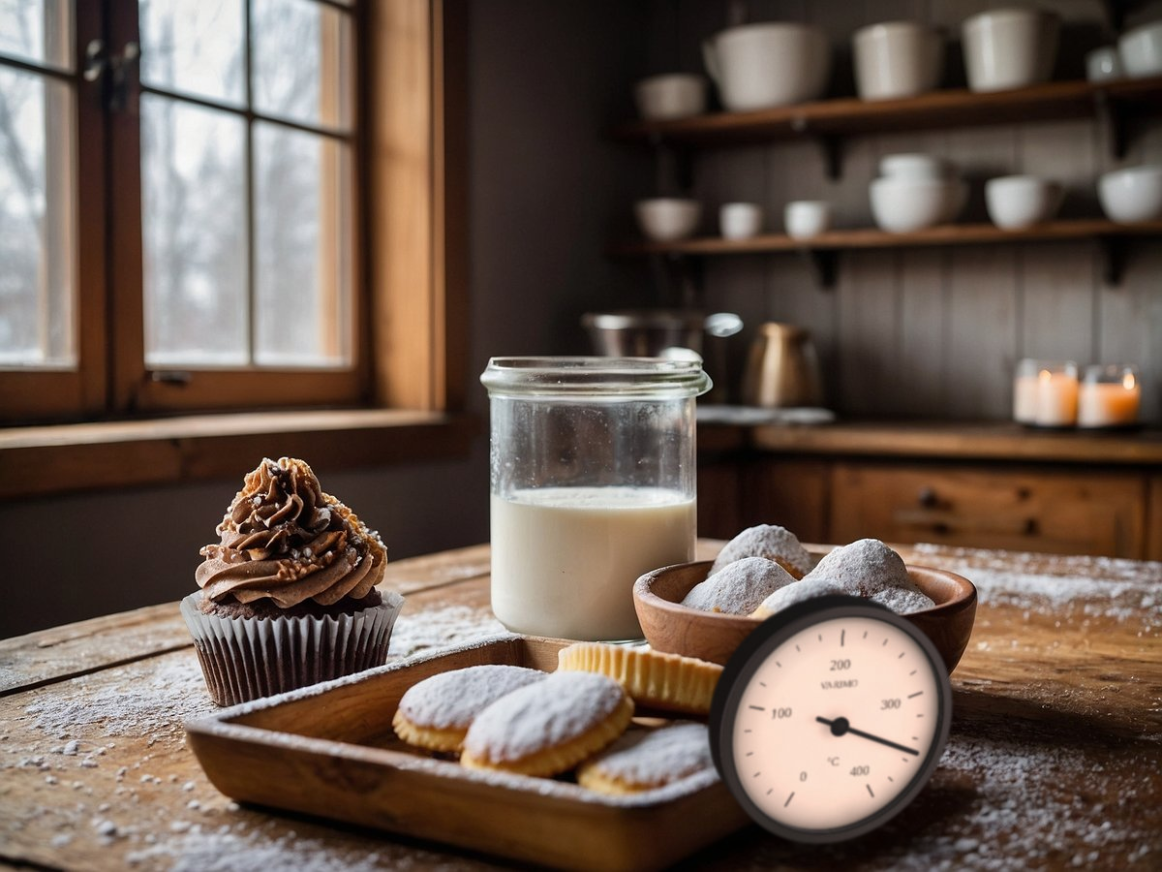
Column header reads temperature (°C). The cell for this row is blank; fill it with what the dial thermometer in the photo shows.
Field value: 350 °C
